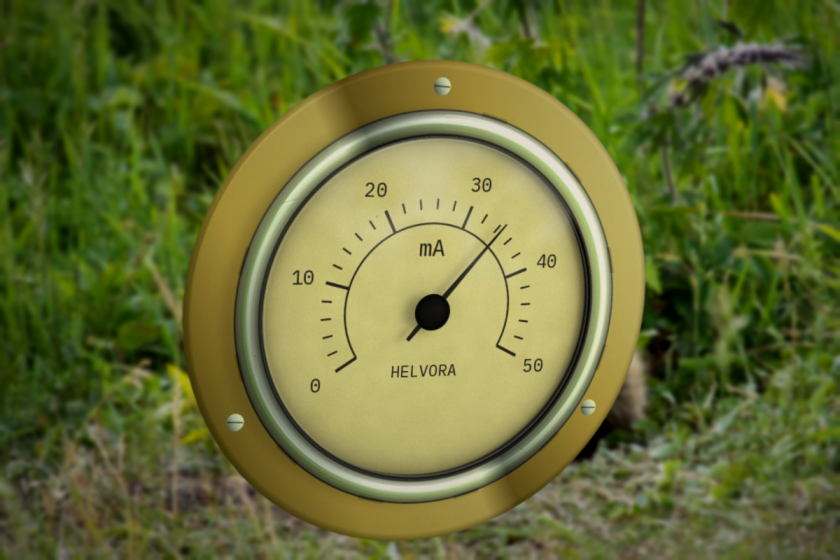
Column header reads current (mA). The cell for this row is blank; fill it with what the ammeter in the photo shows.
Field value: 34 mA
